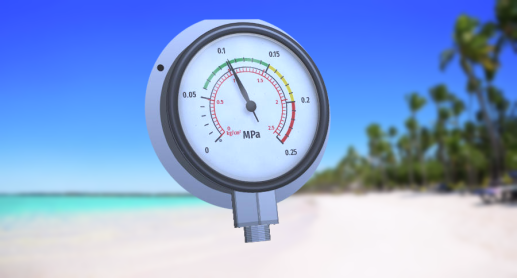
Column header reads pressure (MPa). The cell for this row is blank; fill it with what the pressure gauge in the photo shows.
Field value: 0.1 MPa
